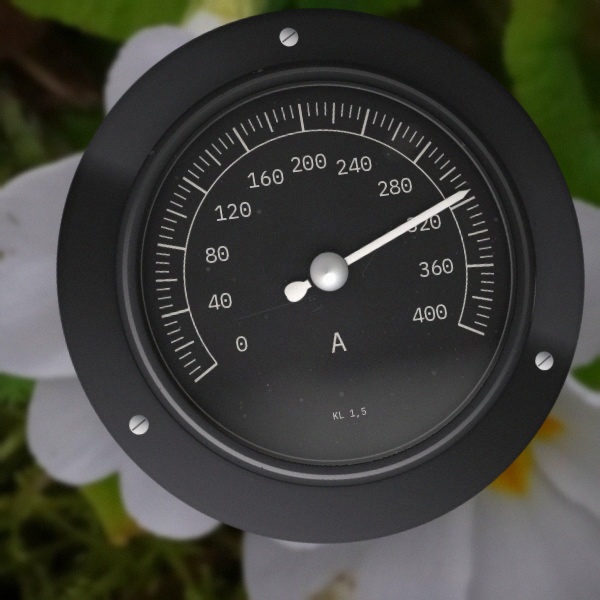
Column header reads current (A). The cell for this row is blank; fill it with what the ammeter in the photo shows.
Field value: 315 A
